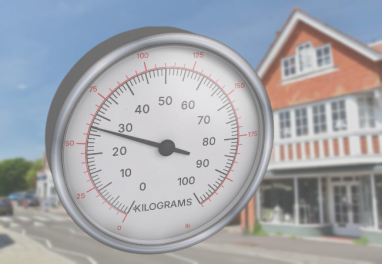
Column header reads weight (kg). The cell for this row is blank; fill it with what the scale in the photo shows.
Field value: 27 kg
